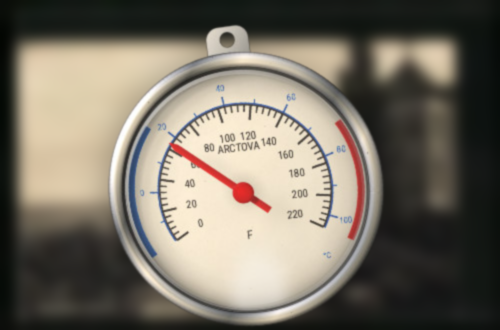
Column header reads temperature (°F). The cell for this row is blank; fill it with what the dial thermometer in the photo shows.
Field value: 64 °F
